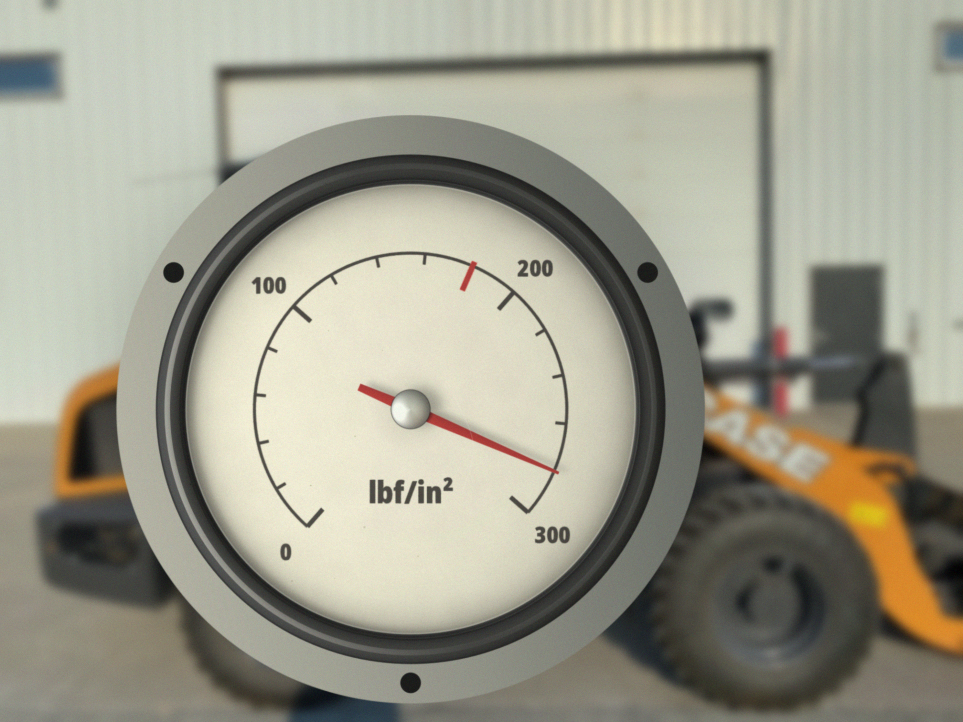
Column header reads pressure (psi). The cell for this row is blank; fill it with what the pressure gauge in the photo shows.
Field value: 280 psi
